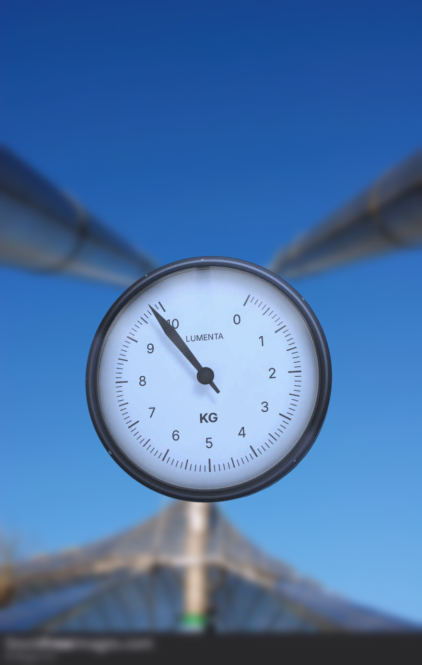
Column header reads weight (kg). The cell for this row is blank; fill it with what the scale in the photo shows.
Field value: 9.8 kg
